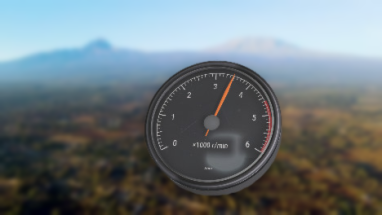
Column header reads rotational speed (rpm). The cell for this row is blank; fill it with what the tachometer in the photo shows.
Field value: 3500 rpm
